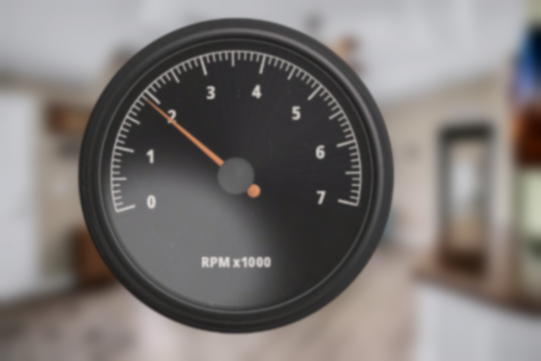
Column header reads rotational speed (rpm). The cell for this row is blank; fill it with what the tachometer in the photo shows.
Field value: 1900 rpm
